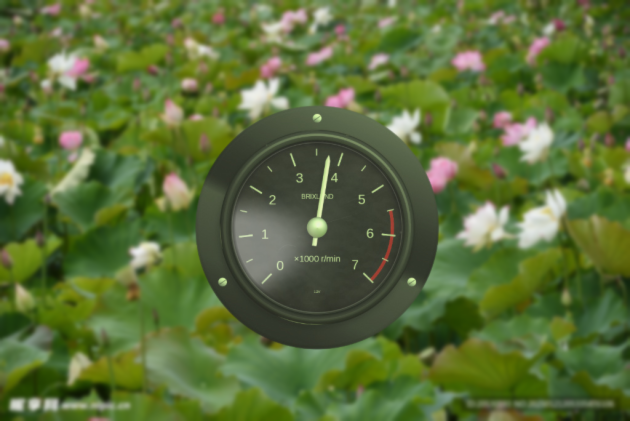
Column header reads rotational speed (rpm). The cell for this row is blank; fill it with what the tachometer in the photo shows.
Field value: 3750 rpm
